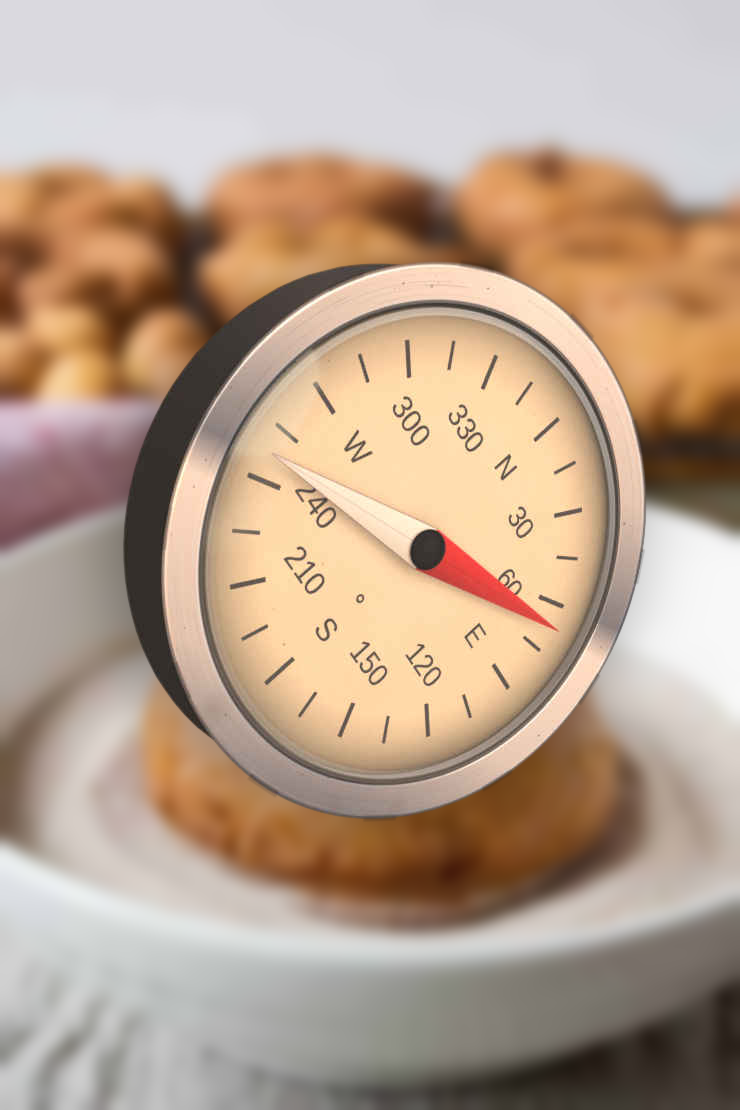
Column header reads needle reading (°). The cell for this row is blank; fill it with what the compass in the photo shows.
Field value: 67.5 °
